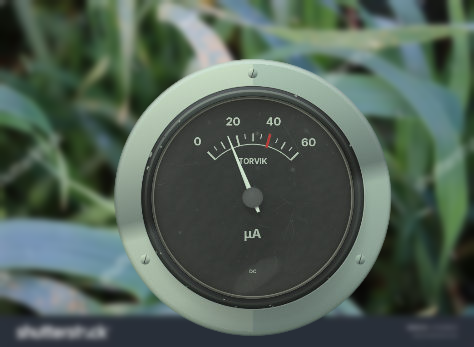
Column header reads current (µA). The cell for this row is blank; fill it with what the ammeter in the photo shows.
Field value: 15 µA
